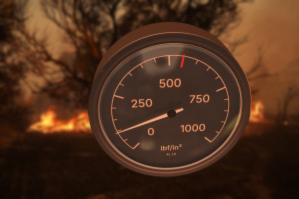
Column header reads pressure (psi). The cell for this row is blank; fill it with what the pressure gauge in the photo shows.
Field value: 100 psi
